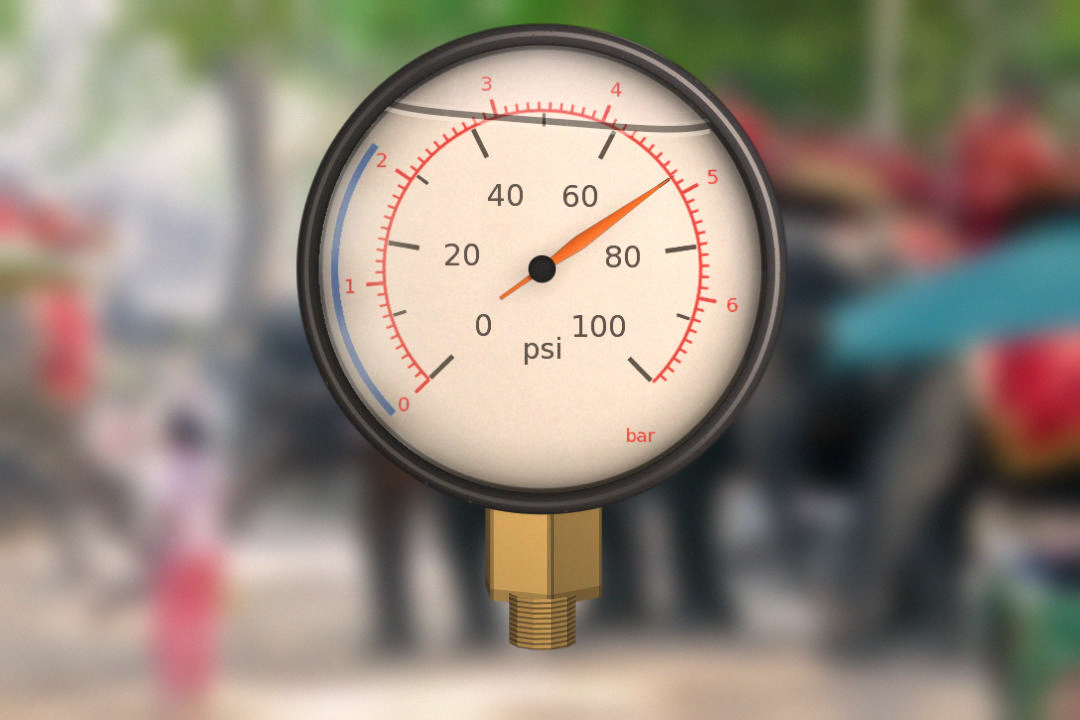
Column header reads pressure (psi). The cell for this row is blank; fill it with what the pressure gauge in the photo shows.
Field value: 70 psi
